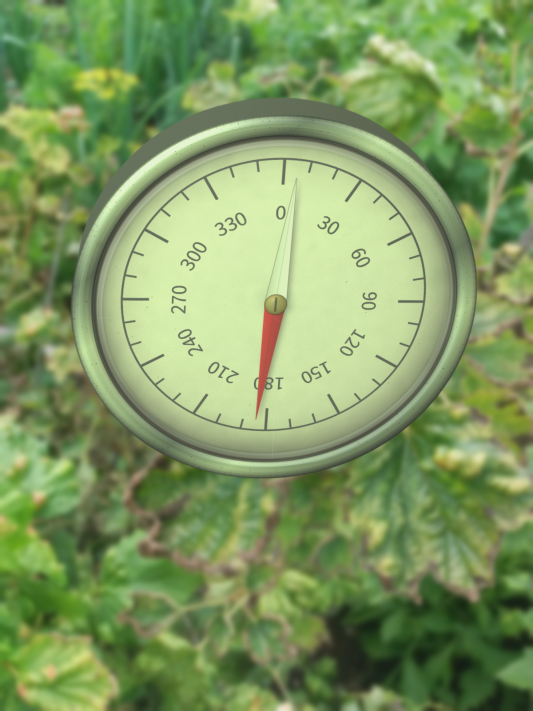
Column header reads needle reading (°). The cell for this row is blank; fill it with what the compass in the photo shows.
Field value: 185 °
